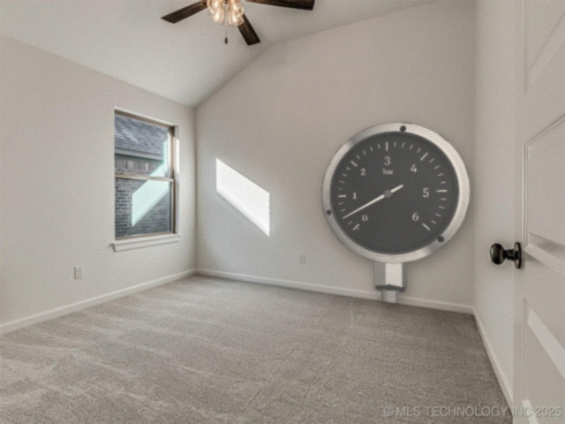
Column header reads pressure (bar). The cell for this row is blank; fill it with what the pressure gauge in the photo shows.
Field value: 0.4 bar
